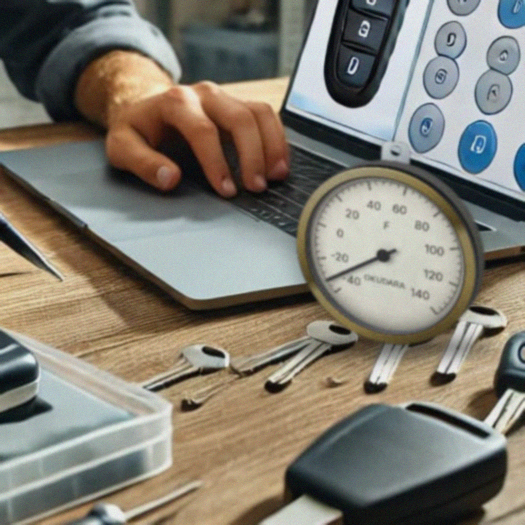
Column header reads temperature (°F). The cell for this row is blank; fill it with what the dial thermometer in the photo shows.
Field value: -32 °F
